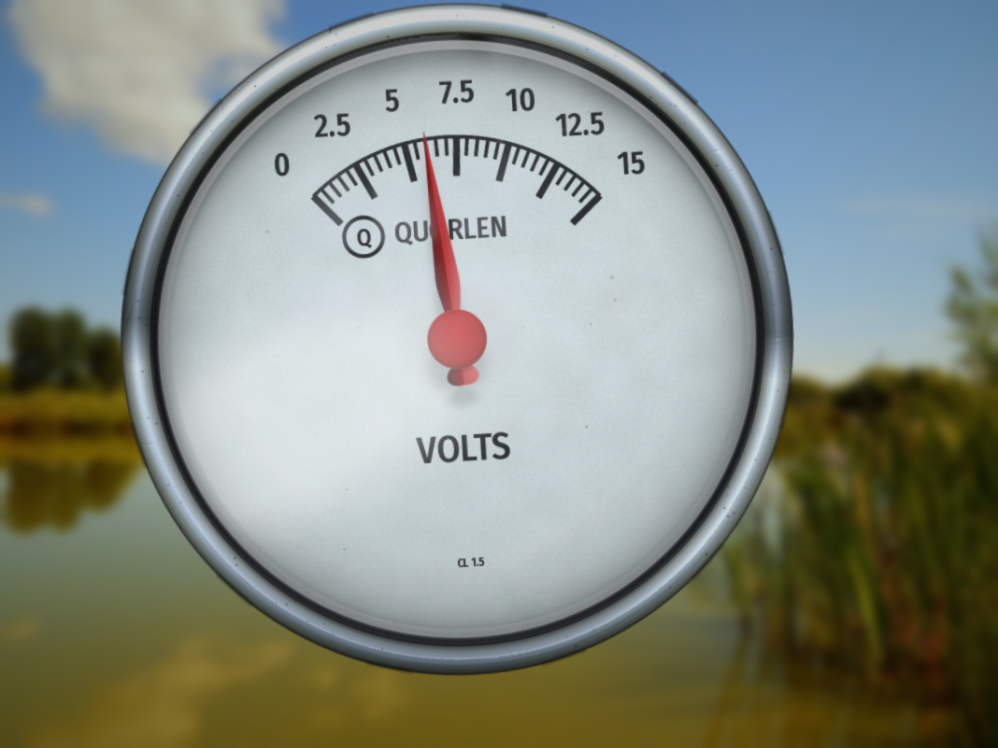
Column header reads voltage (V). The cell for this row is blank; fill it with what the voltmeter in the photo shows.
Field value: 6 V
